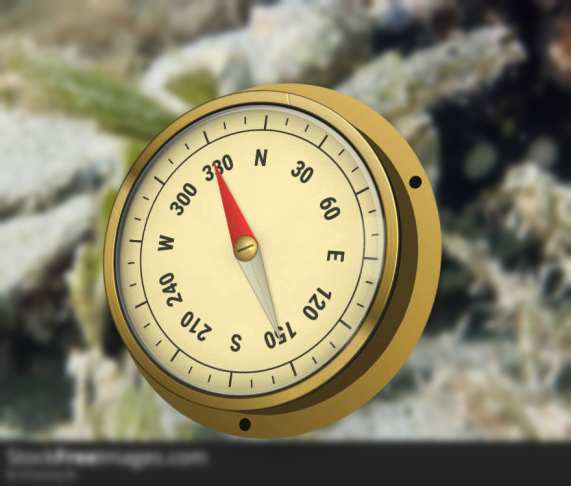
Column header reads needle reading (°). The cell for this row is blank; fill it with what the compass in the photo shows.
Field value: 330 °
